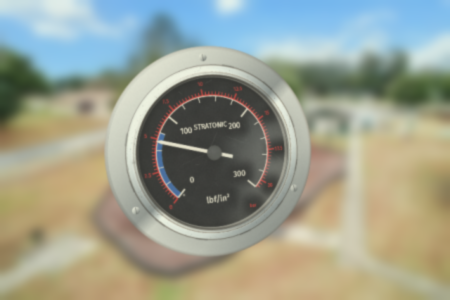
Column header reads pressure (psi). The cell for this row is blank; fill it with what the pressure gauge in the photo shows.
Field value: 70 psi
